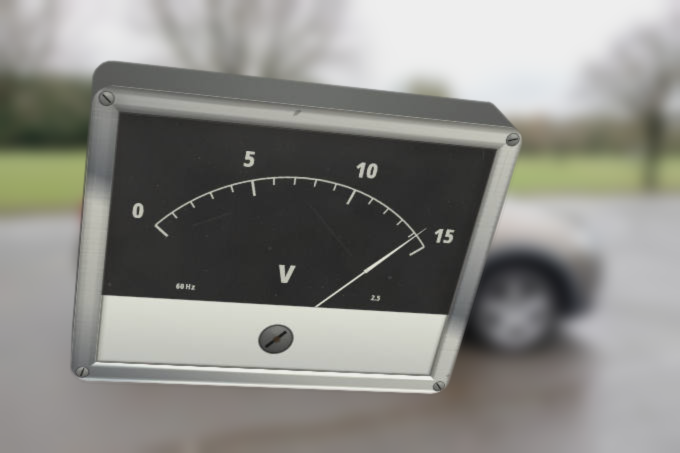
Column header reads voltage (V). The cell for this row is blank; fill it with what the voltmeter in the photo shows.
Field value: 14 V
